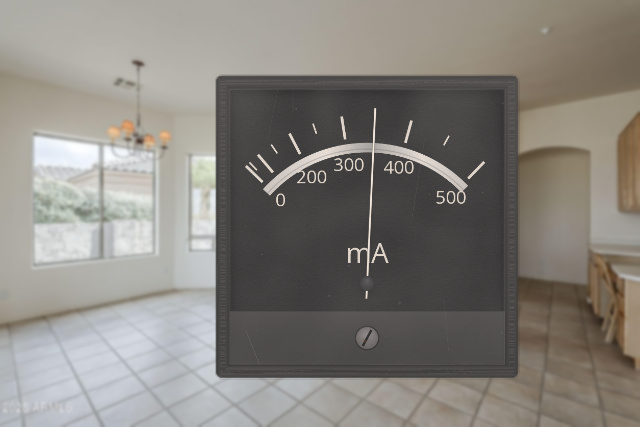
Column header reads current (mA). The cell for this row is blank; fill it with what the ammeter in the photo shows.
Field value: 350 mA
